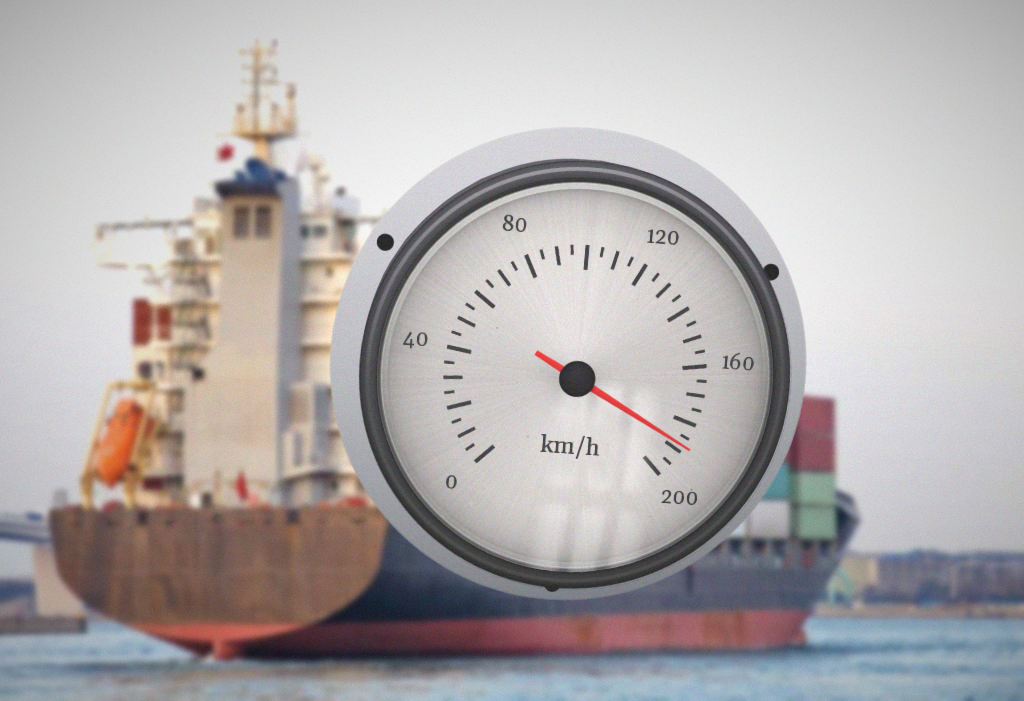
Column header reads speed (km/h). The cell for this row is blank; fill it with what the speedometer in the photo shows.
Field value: 187.5 km/h
